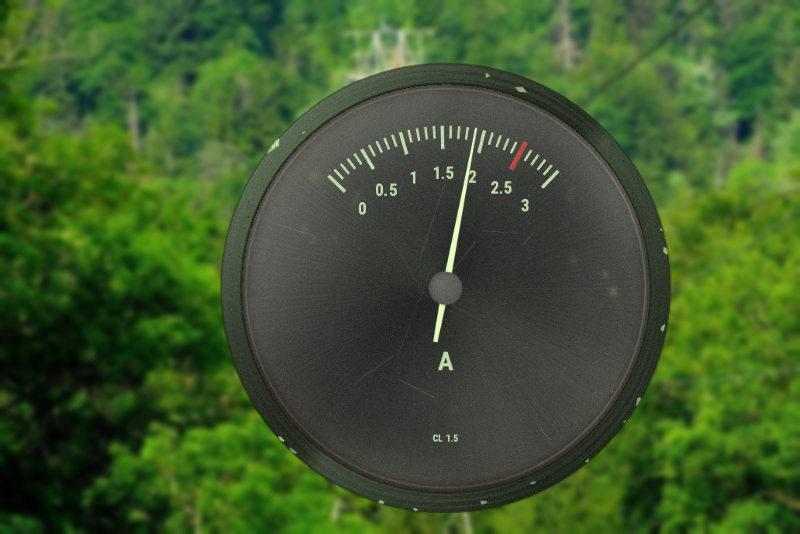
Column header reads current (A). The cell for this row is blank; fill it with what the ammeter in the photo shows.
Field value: 1.9 A
